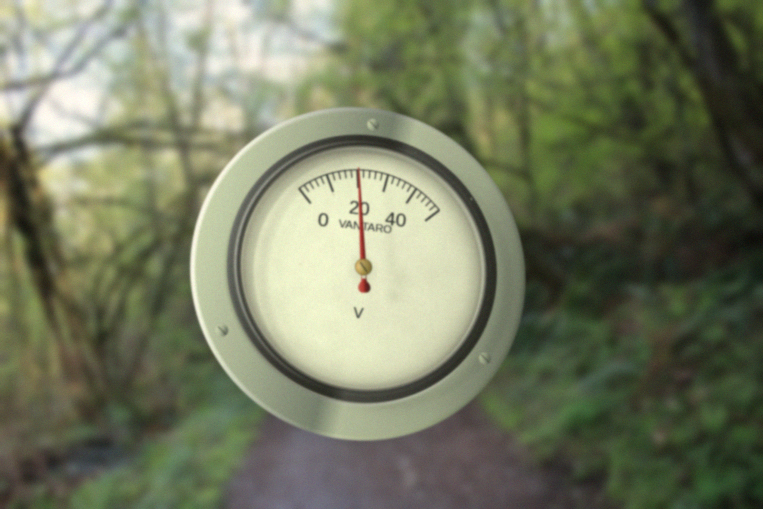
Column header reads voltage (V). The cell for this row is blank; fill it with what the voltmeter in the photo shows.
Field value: 20 V
